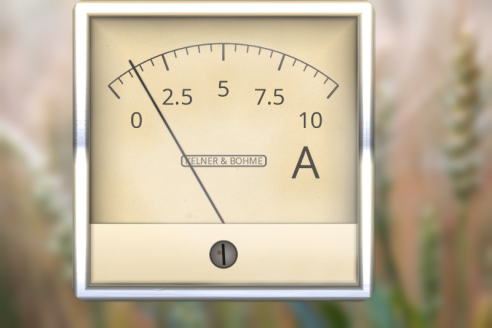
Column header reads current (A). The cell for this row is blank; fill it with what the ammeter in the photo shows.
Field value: 1.25 A
